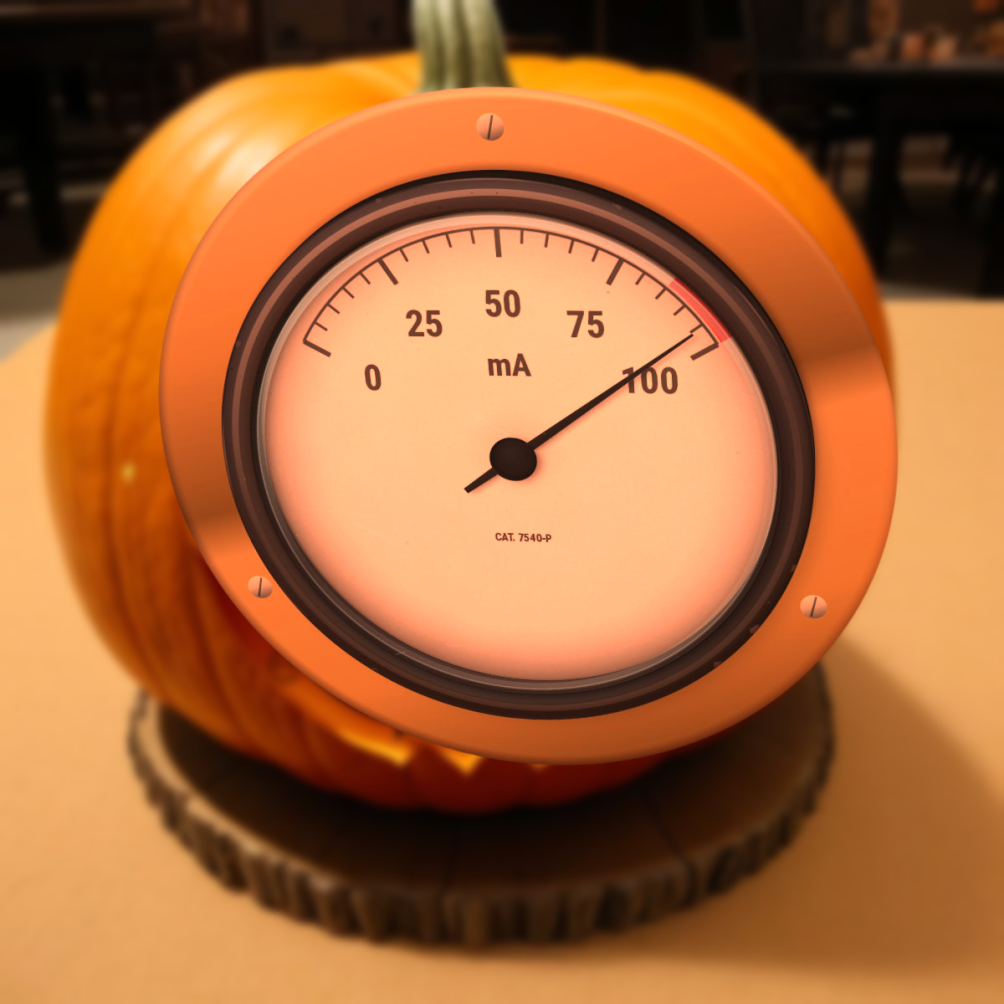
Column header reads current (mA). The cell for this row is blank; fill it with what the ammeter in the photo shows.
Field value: 95 mA
